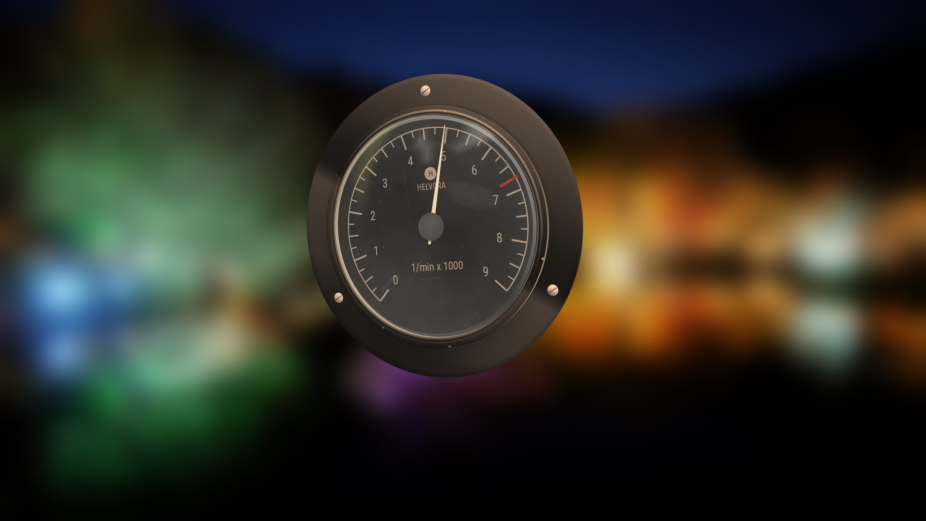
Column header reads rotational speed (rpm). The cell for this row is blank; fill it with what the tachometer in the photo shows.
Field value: 5000 rpm
